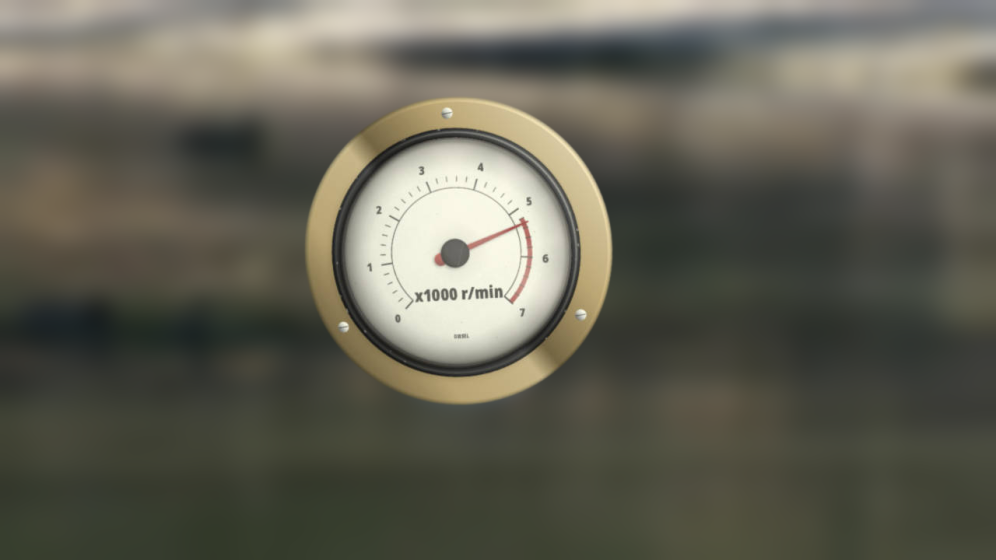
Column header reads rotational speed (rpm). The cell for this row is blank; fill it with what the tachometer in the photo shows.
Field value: 5300 rpm
